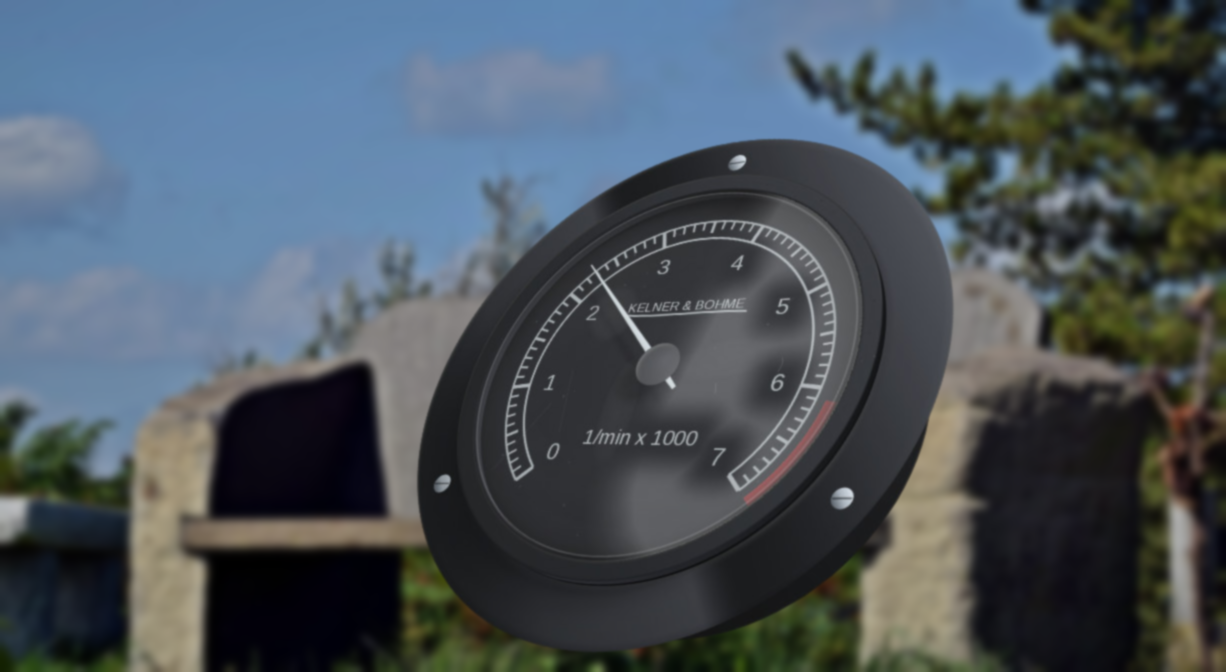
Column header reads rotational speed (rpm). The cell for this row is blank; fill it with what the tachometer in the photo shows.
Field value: 2300 rpm
